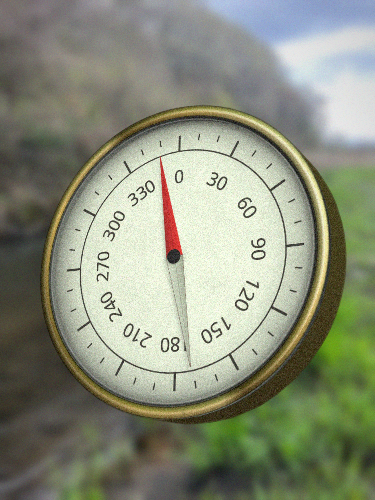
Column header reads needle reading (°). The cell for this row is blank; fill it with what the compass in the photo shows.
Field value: 350 °
